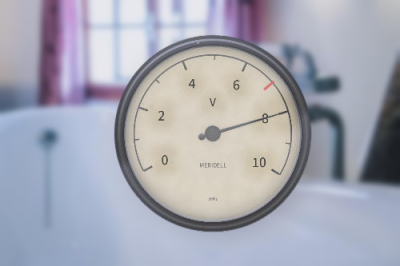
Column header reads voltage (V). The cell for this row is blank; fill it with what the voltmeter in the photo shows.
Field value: 8 V
